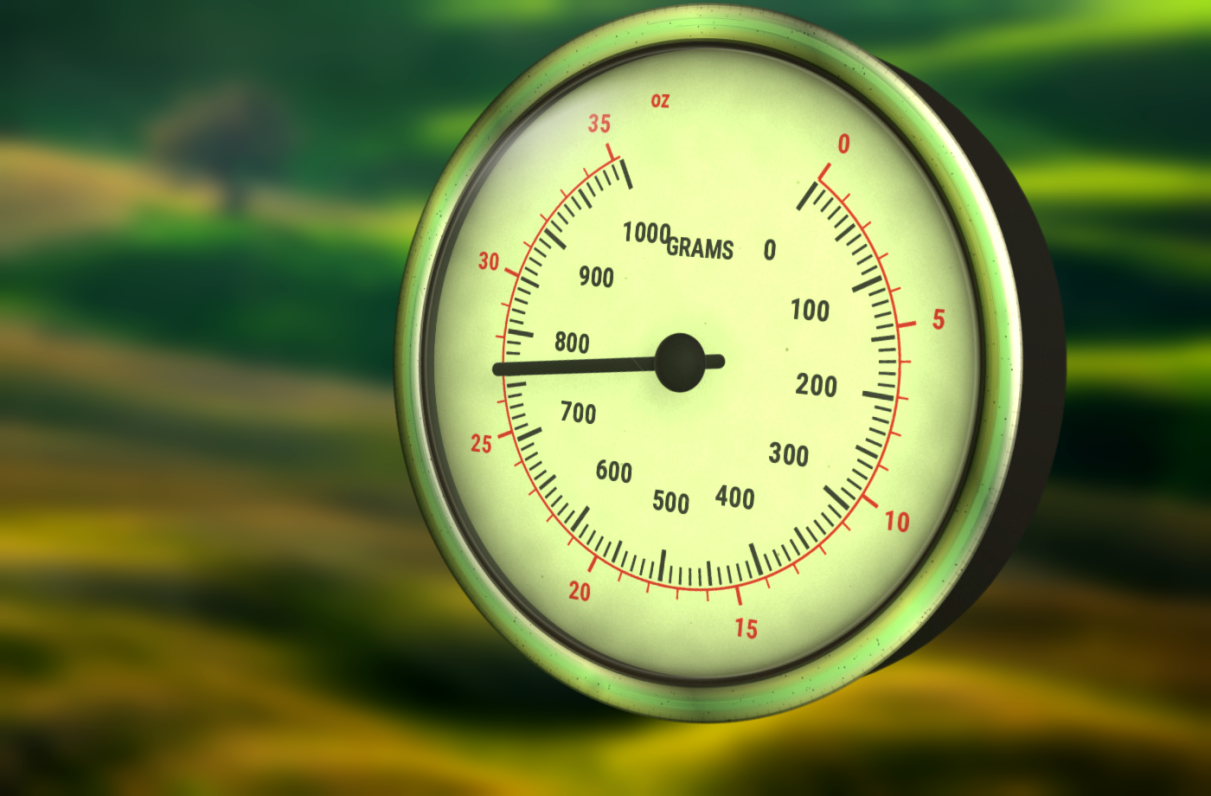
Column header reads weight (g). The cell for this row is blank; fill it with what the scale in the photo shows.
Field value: 765 g
